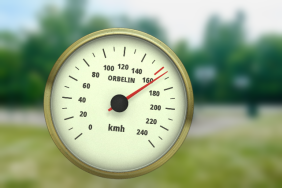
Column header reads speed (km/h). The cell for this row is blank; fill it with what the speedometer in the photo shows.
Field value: 165 km/h
